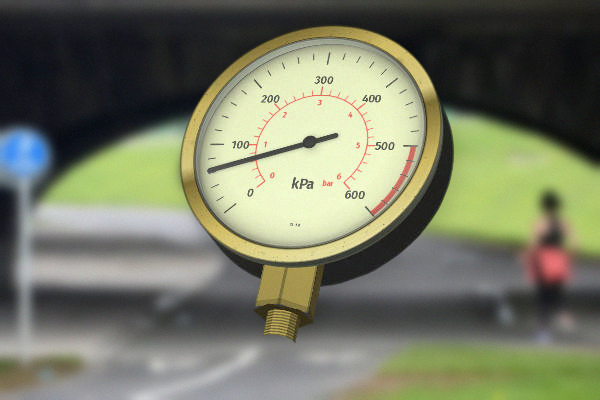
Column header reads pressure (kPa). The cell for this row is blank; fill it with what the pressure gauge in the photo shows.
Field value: 60 kPa
